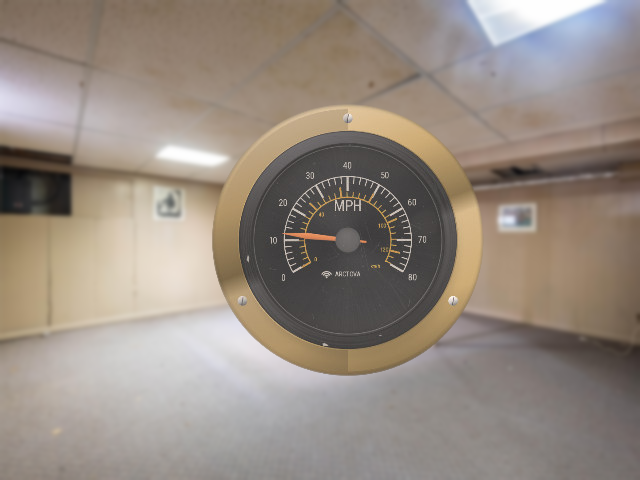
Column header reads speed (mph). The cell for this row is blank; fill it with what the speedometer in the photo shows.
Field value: 12 mph
